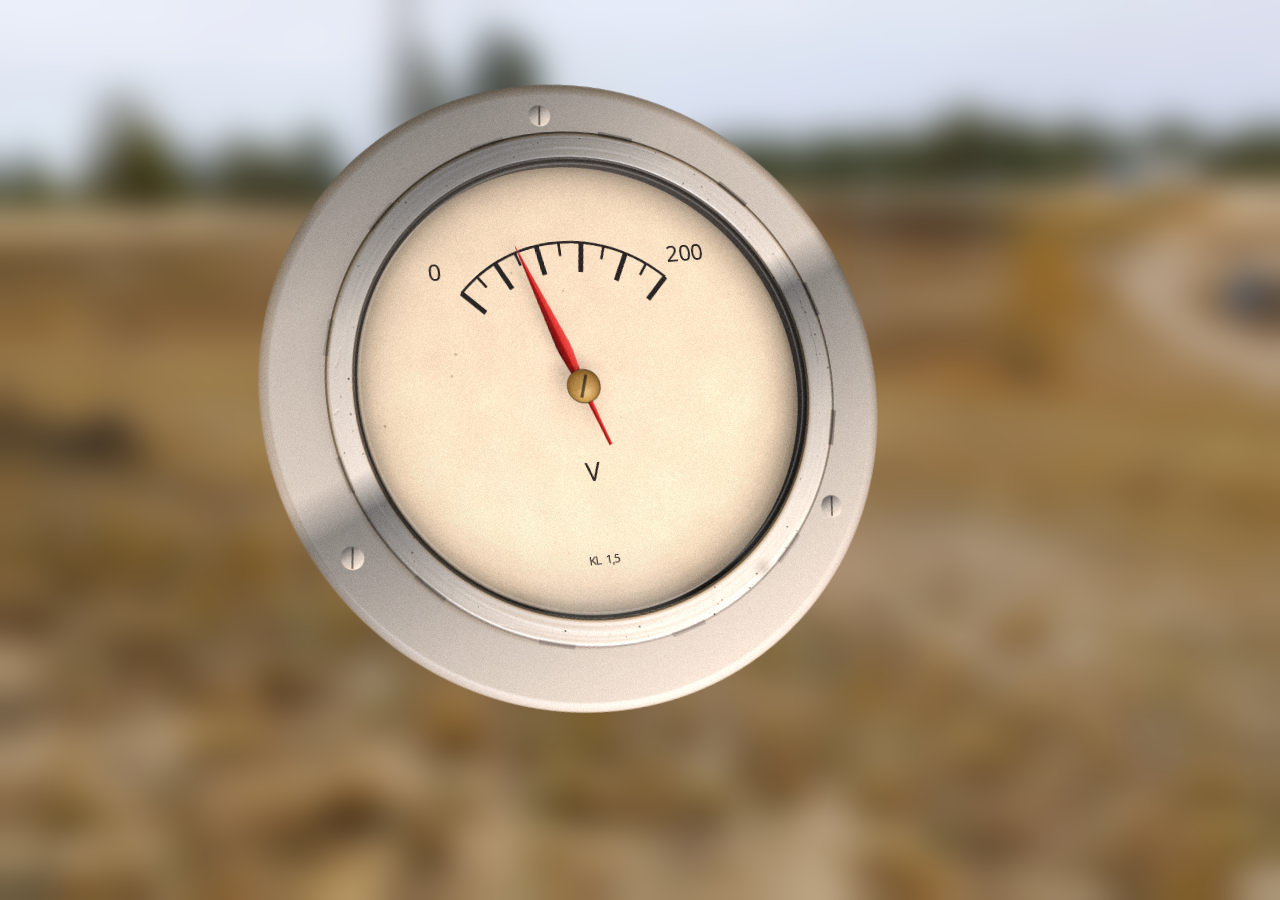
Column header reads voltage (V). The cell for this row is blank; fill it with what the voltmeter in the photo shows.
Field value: 60 V
